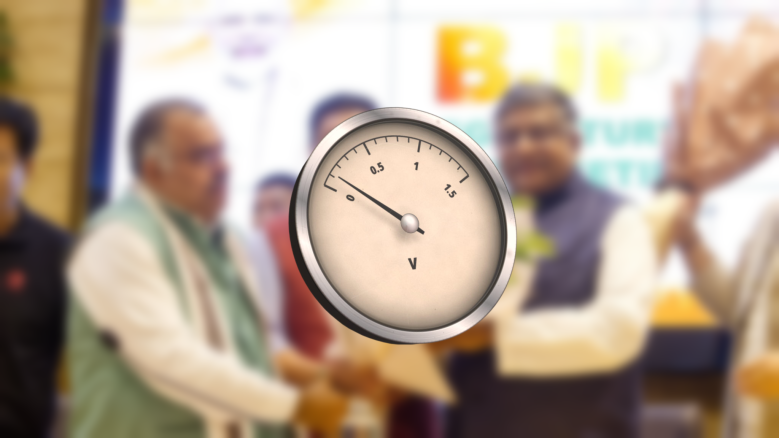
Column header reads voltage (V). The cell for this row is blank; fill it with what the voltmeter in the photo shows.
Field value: 0.1 V
